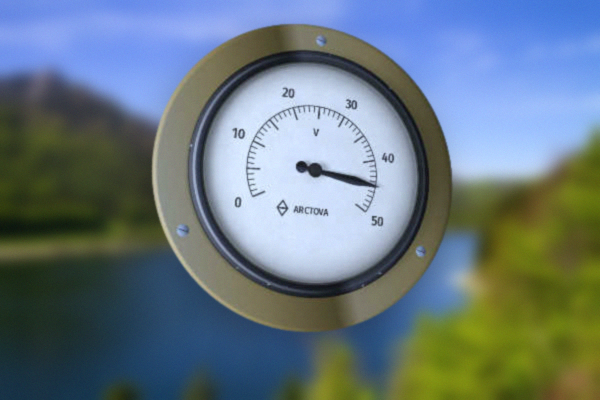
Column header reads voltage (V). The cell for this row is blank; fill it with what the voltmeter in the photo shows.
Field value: 45 V
